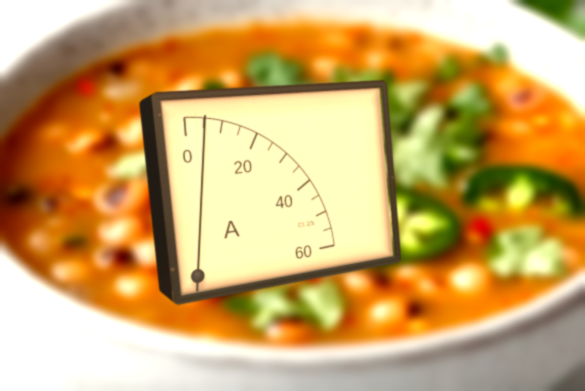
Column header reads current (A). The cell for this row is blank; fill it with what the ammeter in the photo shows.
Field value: 5 A
